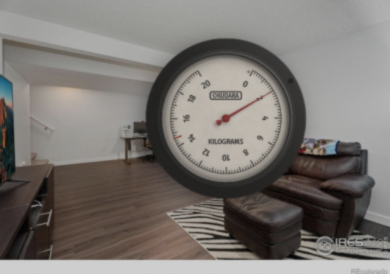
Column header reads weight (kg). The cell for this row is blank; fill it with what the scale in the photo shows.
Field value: 2 kg
